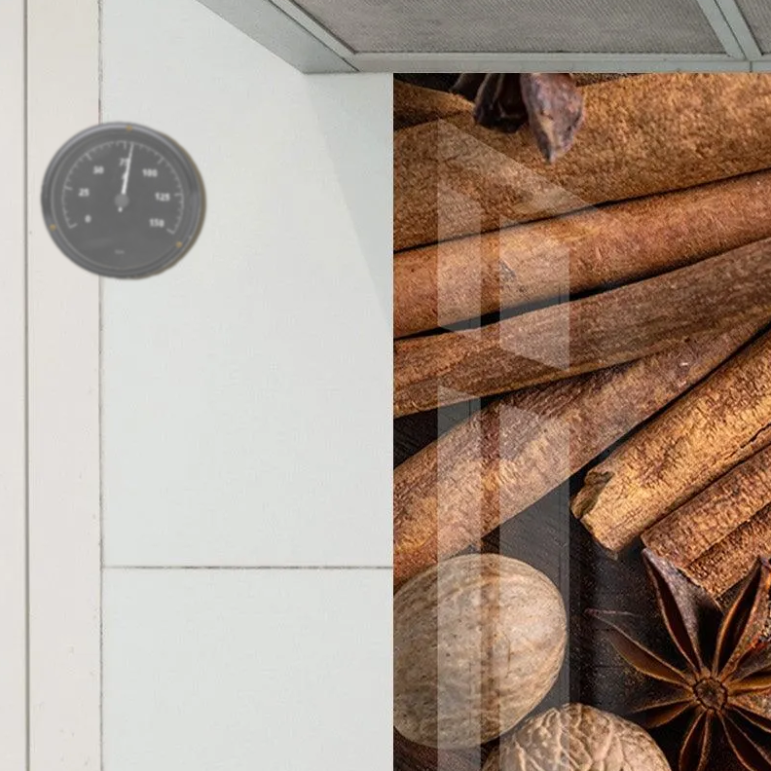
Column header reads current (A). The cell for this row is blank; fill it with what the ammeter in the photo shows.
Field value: 80 A
